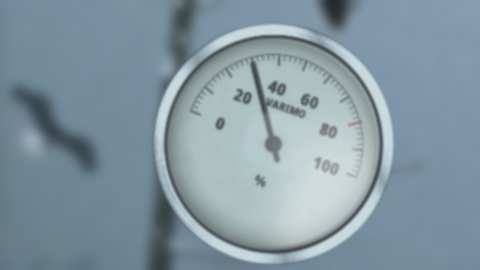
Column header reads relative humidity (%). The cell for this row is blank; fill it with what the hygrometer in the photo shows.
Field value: 30 %
